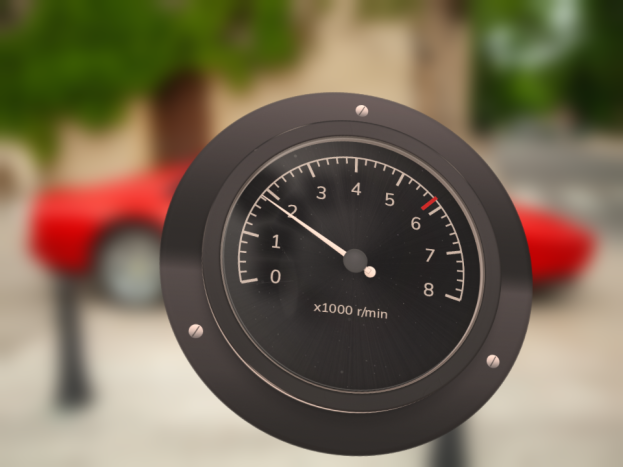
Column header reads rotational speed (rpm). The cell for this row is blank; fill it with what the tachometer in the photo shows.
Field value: 1800 rpm
